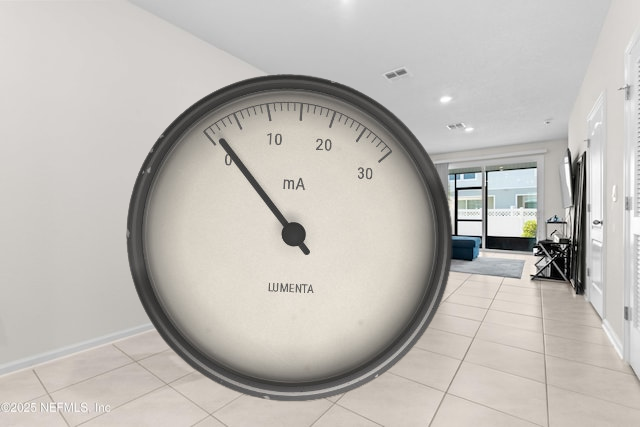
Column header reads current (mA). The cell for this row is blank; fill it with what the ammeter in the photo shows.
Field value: 1 mA
